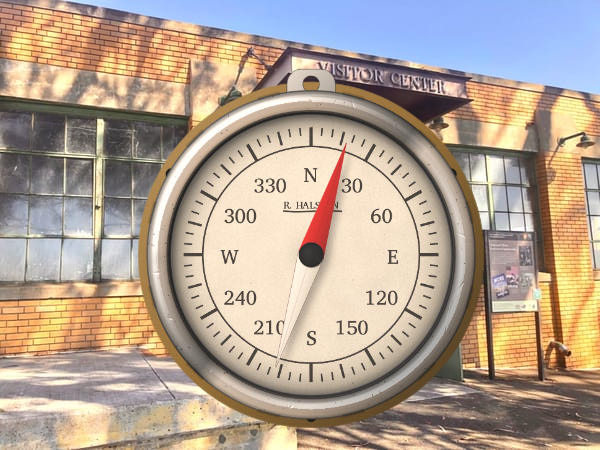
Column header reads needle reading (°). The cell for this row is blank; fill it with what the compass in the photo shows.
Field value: 17.5 °
